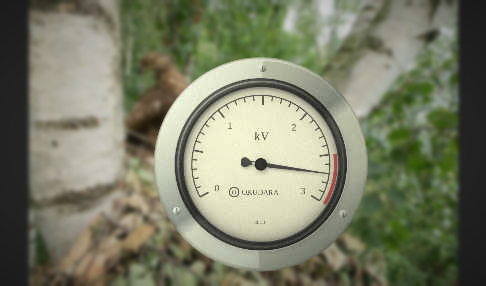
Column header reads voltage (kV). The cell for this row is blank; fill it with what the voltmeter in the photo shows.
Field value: 2.7 kV
